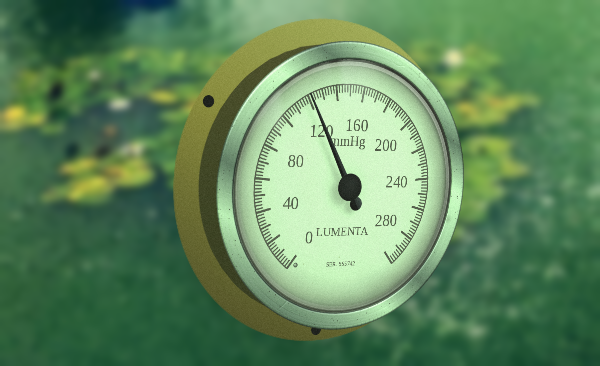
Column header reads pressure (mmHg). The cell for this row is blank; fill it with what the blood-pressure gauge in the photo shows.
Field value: 120 mmHg
